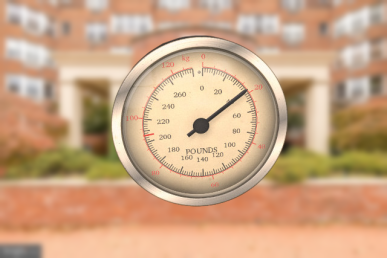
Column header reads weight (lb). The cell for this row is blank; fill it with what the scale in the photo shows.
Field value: 40 lb
